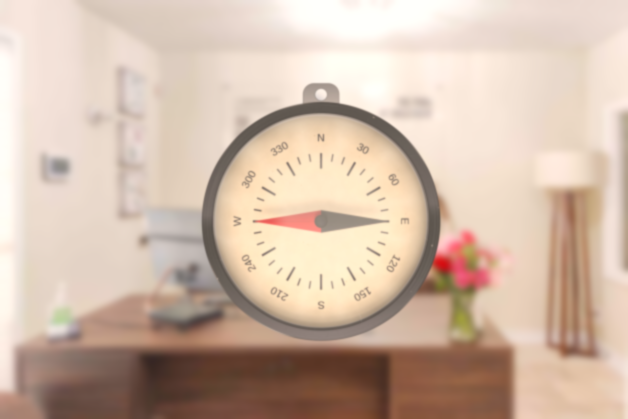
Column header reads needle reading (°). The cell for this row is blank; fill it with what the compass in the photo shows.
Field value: 270 °
